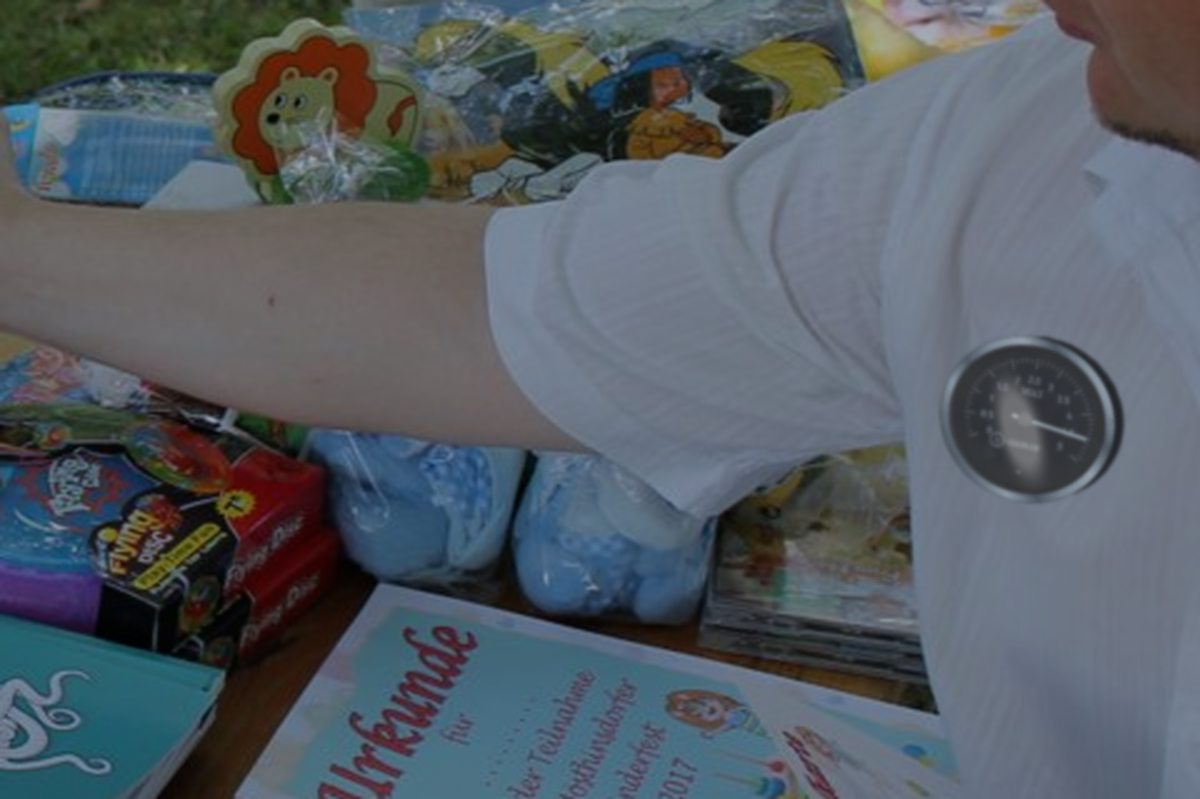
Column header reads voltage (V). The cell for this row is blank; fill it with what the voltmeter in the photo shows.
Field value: 4.5 V
